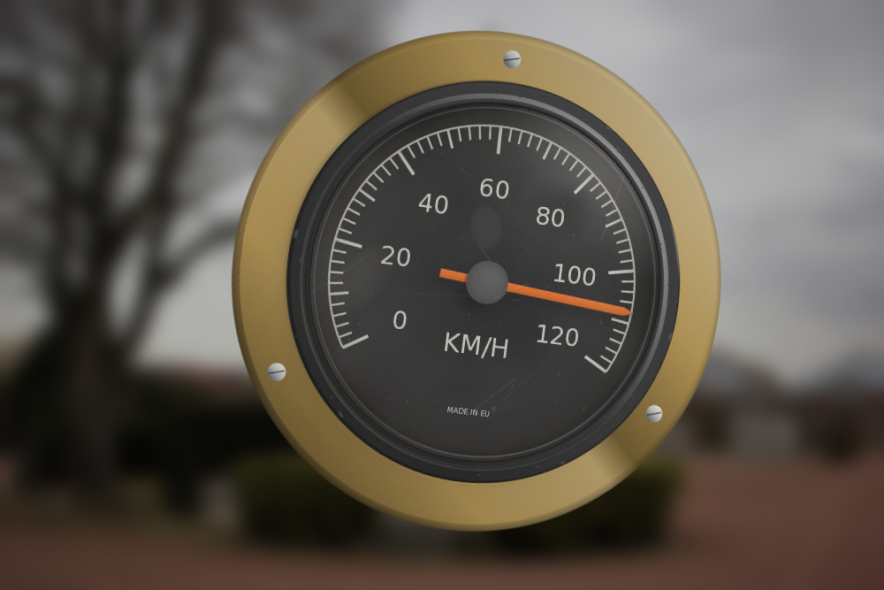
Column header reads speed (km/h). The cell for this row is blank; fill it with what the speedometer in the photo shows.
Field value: 108 km/h
